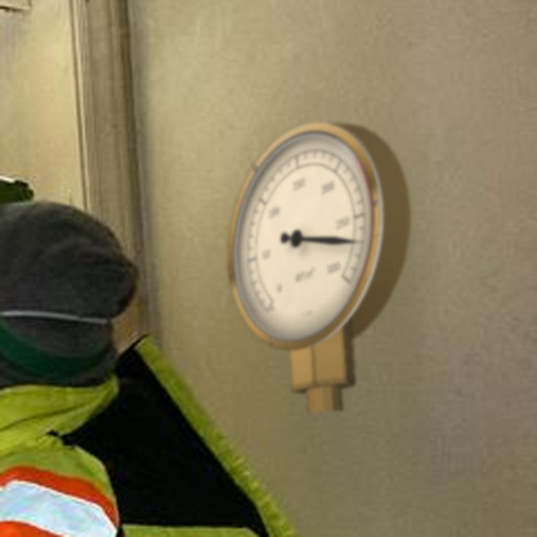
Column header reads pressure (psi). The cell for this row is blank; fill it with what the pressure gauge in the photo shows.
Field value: 270 psi
